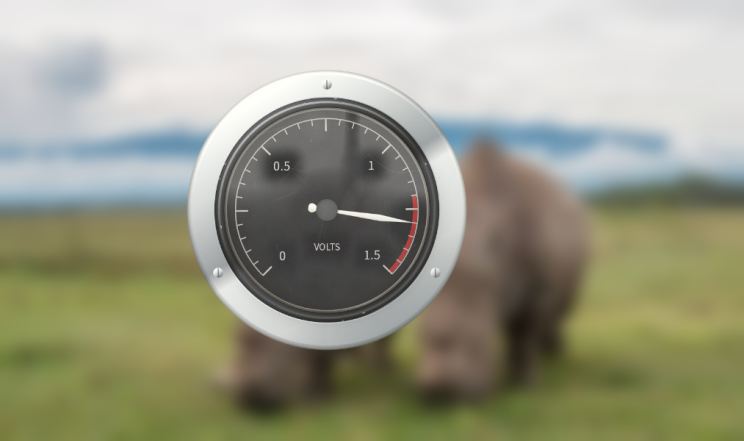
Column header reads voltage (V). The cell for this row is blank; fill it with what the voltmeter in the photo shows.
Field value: 1.3 V
